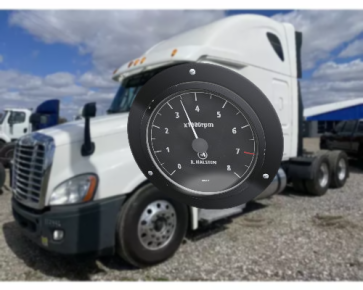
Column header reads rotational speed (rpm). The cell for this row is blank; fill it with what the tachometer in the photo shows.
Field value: 3500 rpm
